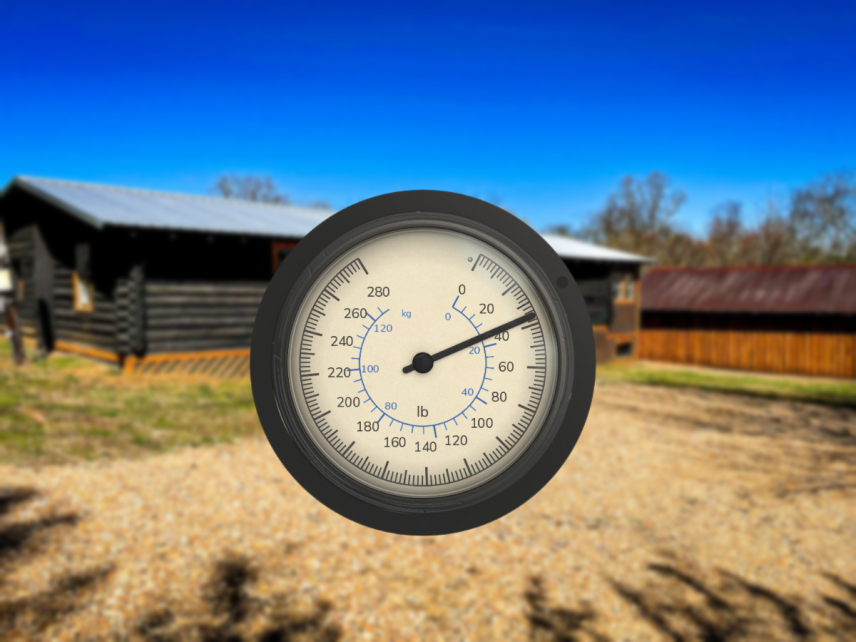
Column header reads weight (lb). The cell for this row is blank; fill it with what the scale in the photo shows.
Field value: 36 lb
